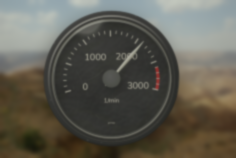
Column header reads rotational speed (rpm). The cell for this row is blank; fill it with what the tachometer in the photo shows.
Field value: 2100 rpm
